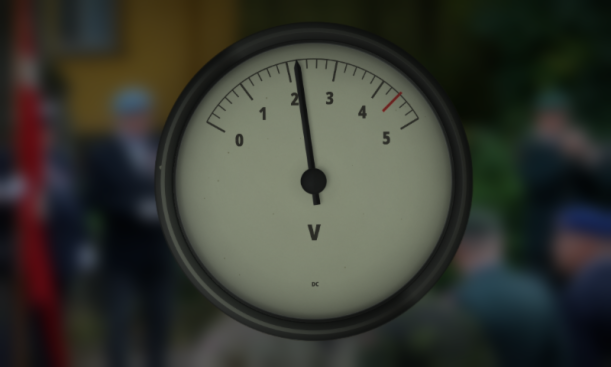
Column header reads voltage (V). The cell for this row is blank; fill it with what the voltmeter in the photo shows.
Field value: 2.2 V
